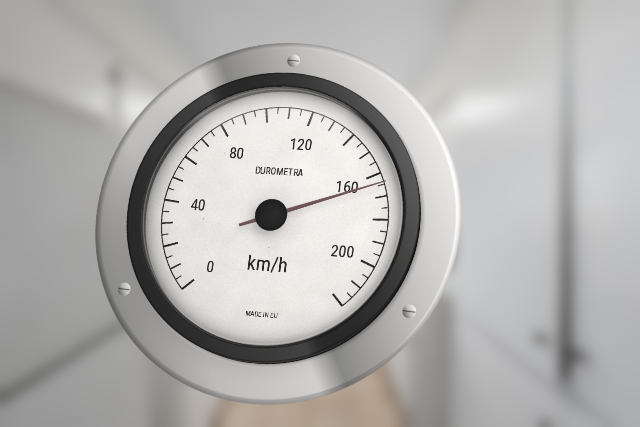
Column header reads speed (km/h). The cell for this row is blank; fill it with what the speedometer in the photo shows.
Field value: 165 km/h
